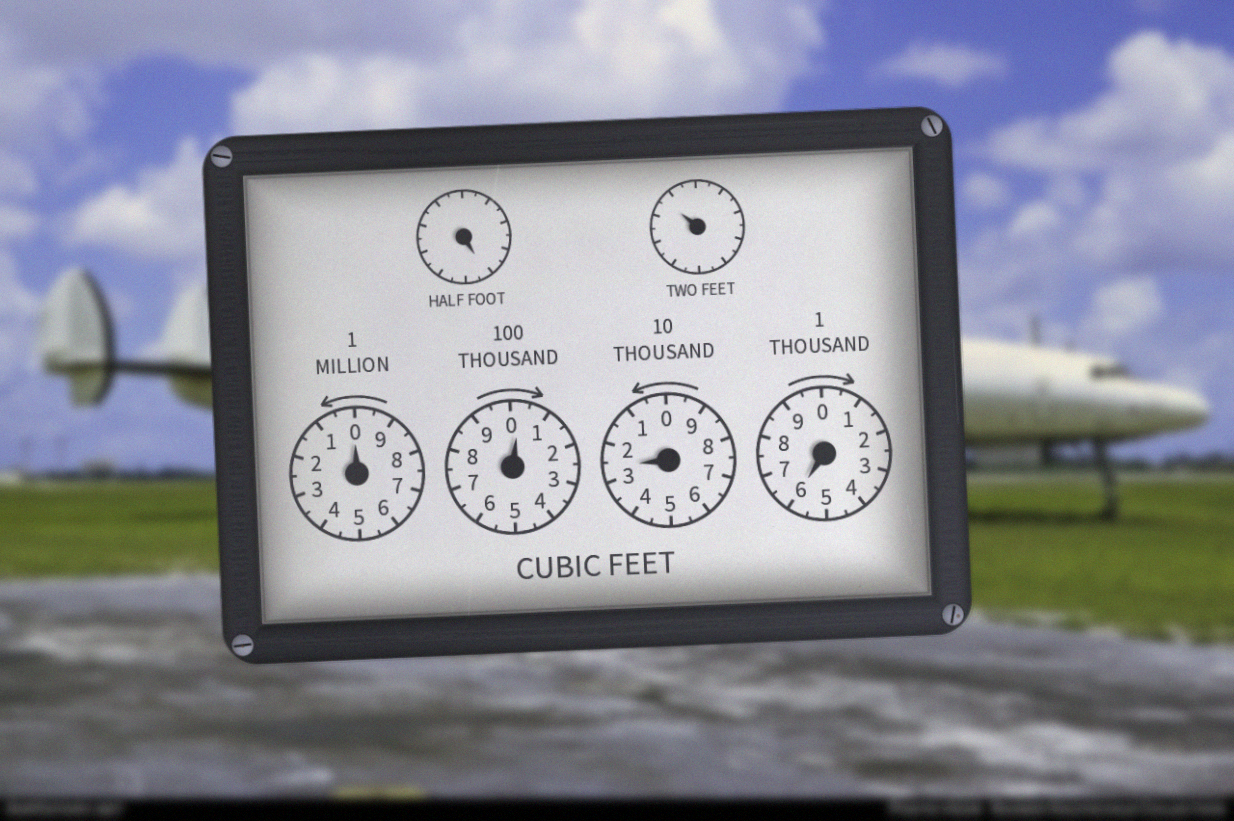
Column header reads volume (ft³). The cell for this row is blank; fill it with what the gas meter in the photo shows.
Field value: 2600 ft³
